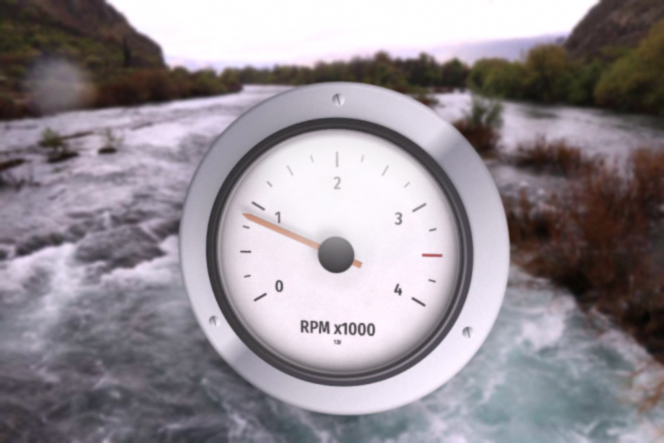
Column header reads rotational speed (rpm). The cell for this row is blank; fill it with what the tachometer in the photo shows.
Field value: 875 rpm
